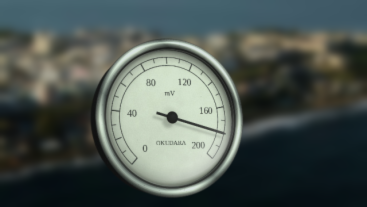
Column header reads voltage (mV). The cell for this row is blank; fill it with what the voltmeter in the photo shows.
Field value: 180 mV
